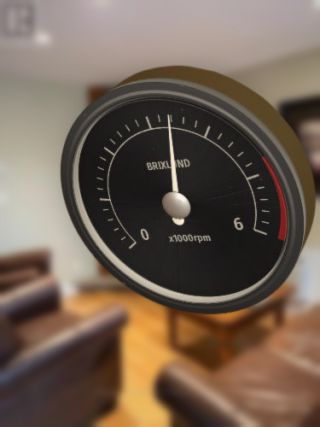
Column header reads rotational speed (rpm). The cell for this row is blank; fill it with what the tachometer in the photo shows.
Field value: 3400 rpm
